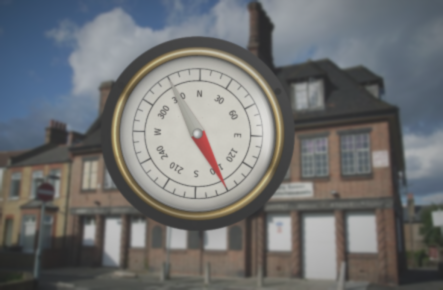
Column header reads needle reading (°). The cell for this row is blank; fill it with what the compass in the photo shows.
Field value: 150 °
